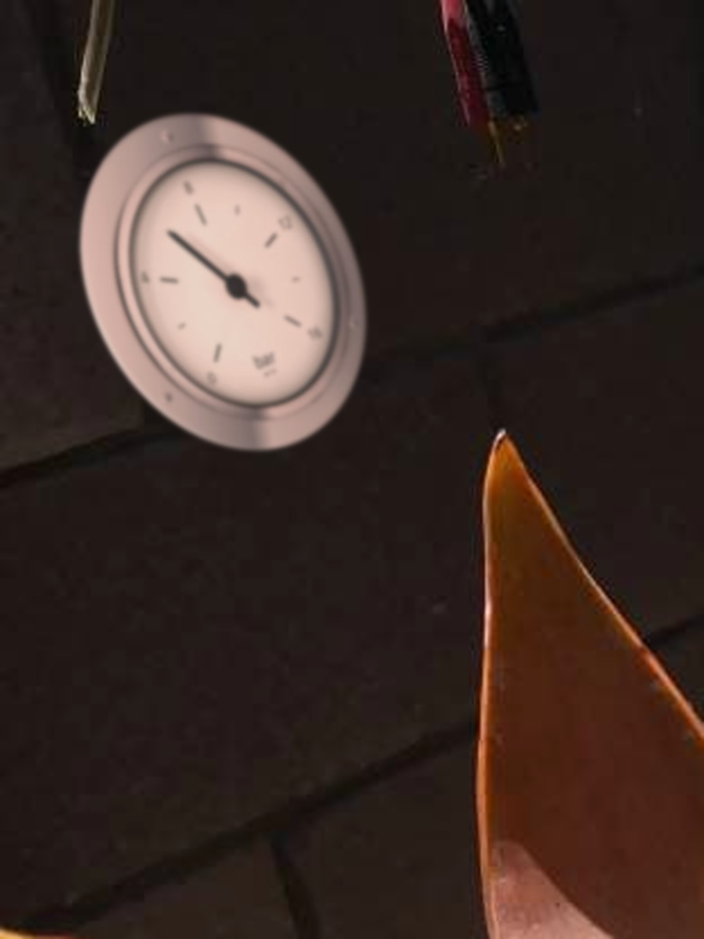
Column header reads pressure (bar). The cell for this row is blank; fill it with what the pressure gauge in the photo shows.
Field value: 6 bar
